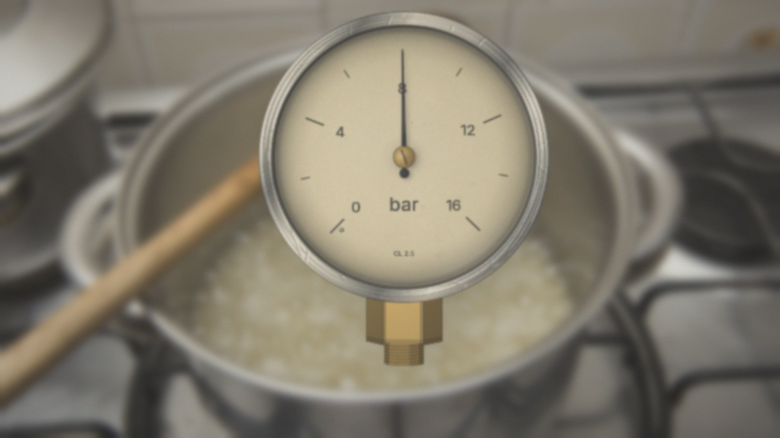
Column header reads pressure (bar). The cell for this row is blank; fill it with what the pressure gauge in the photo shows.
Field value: 8 bar
